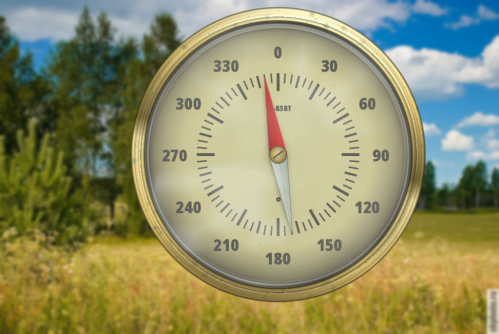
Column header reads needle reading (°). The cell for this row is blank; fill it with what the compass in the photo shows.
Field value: 350 °
